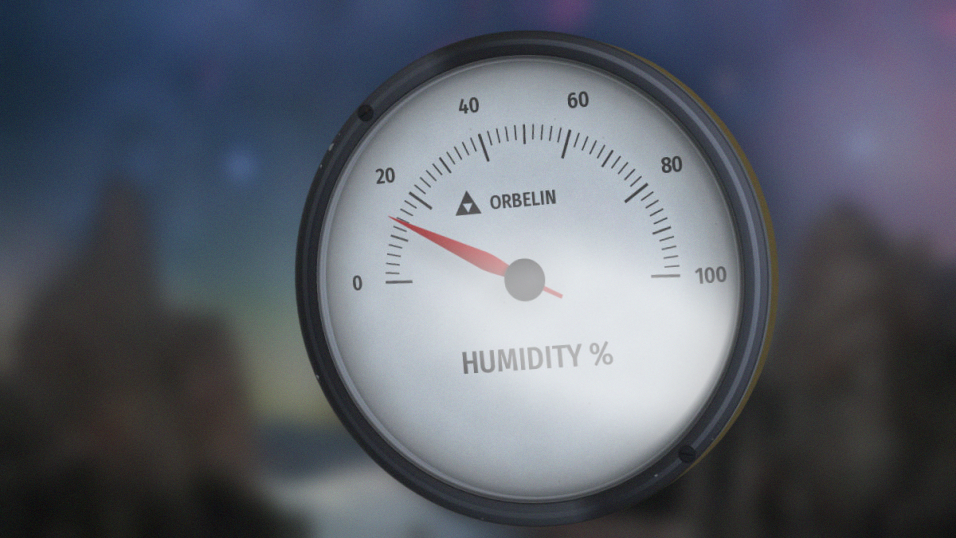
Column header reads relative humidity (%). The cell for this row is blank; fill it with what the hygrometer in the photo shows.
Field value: 14 %
